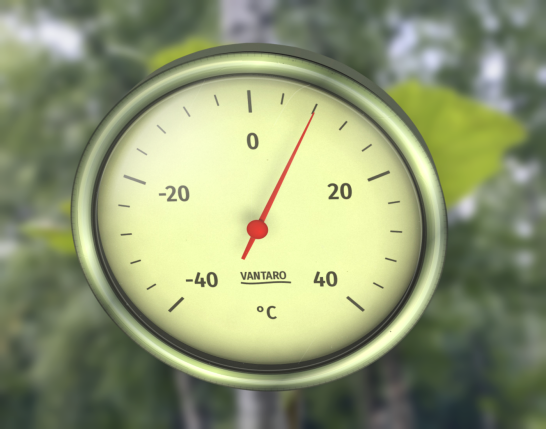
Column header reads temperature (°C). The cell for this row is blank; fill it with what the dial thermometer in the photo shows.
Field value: 8 °C
